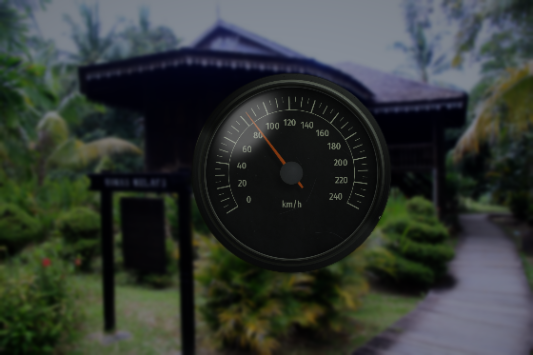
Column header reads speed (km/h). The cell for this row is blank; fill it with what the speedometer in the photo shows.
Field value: 85 km/h
